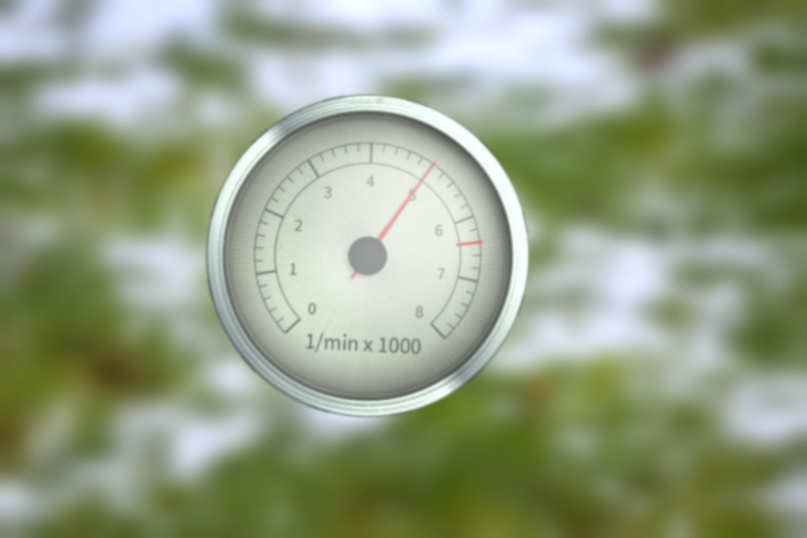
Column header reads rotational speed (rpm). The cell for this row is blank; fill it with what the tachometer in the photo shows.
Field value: 5000 rpm
